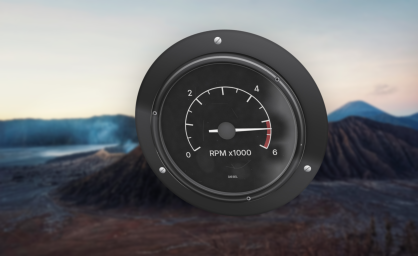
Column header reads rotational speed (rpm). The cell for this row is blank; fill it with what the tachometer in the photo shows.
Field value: 5250 rpm
